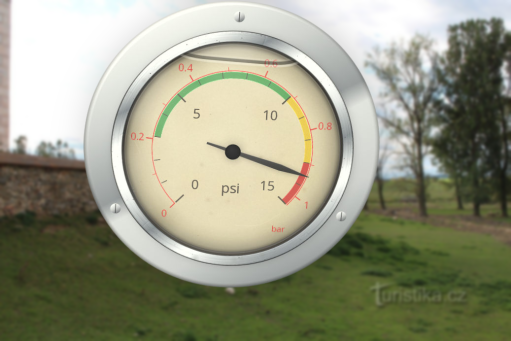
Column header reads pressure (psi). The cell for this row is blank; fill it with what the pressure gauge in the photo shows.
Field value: 13.5 psi
